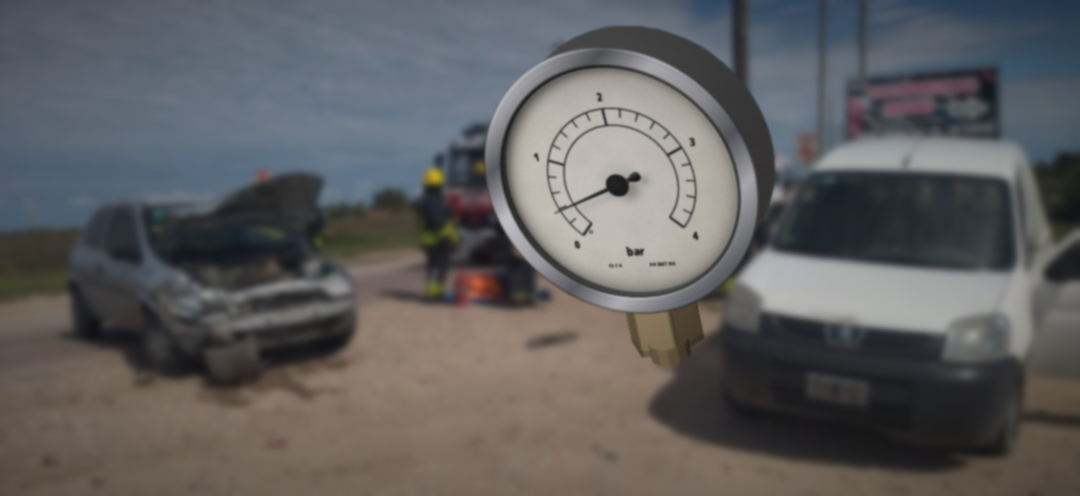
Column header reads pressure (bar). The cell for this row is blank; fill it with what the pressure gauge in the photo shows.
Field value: 0.4 bar
